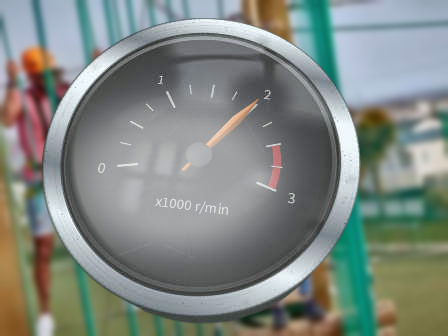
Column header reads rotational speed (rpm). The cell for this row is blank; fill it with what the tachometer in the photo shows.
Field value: 2000 rpm
